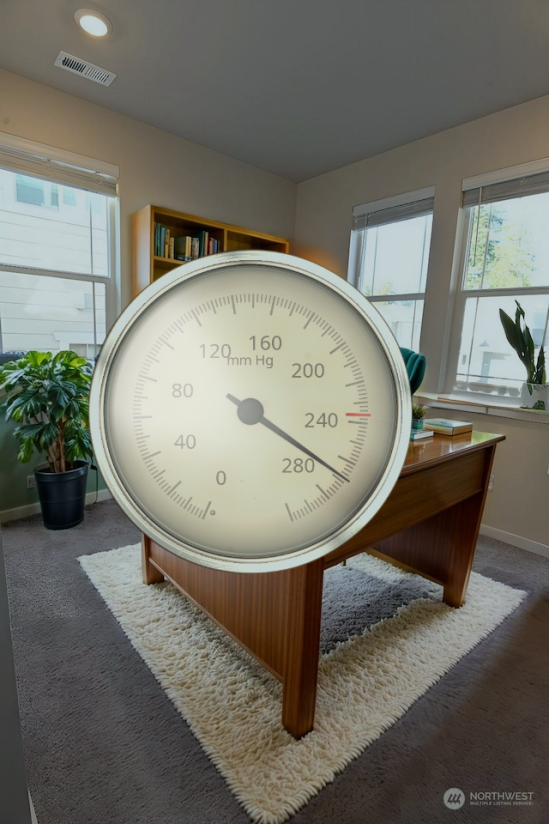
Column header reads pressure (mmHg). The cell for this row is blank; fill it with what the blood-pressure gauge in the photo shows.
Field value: 268 mmHg
